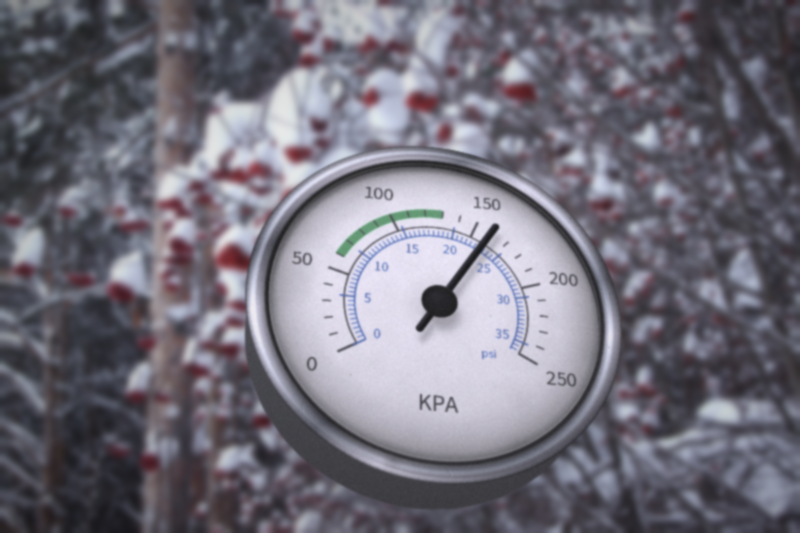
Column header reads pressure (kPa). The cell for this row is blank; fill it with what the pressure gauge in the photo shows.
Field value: 160 kPa
